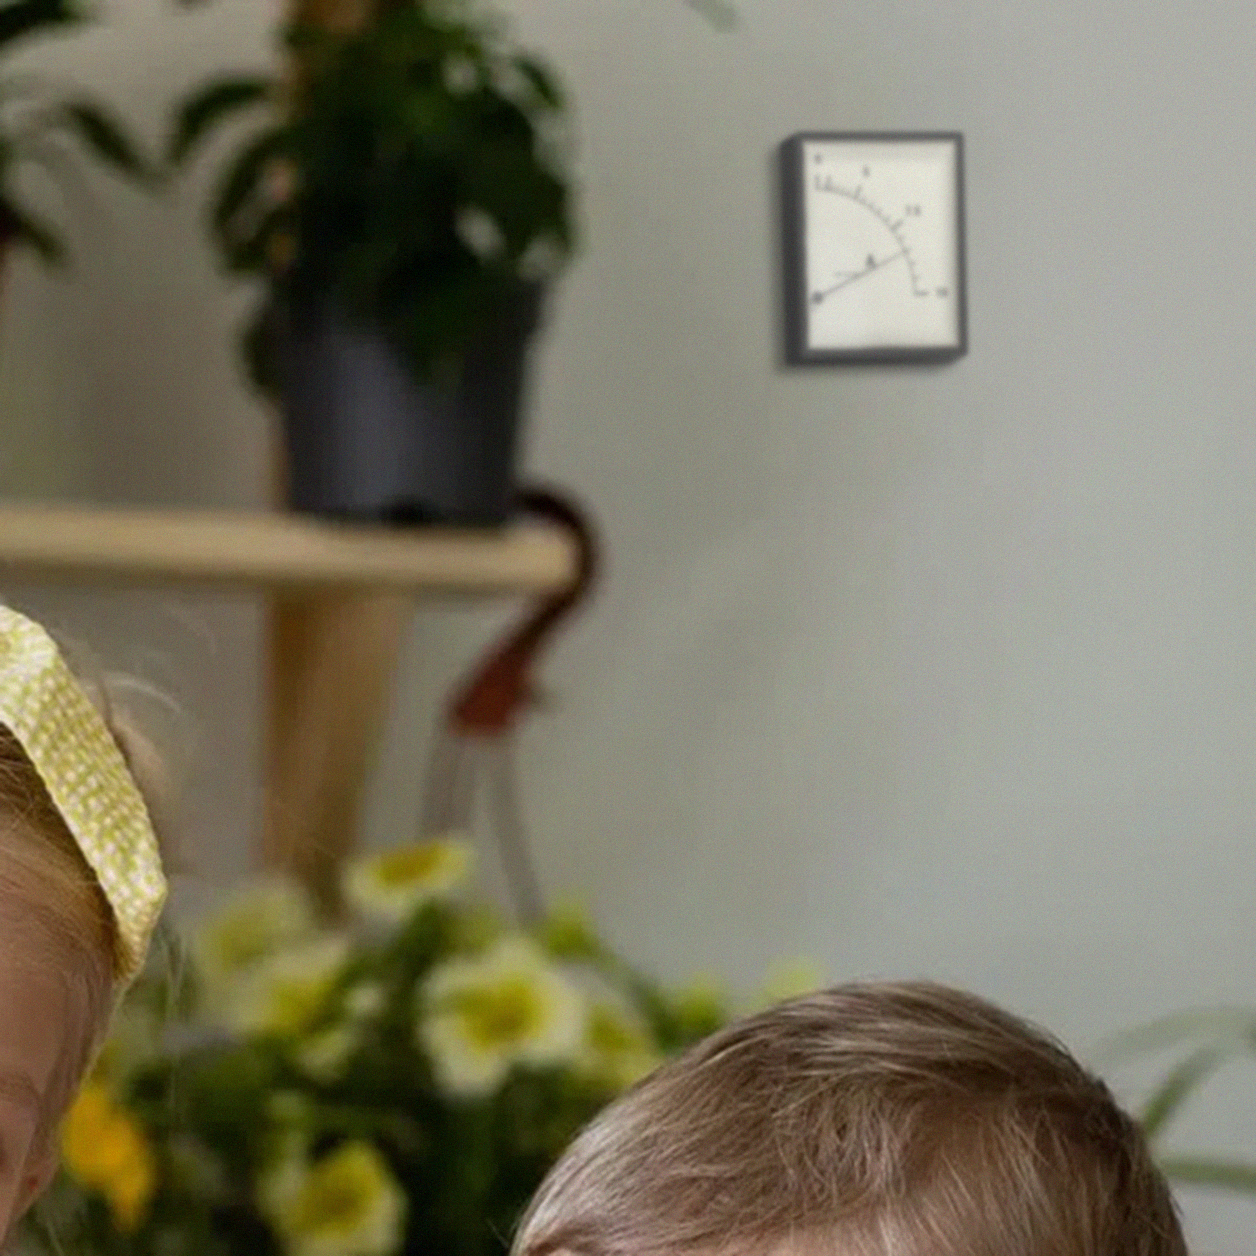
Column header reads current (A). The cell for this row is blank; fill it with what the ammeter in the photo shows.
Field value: 8.5 A
